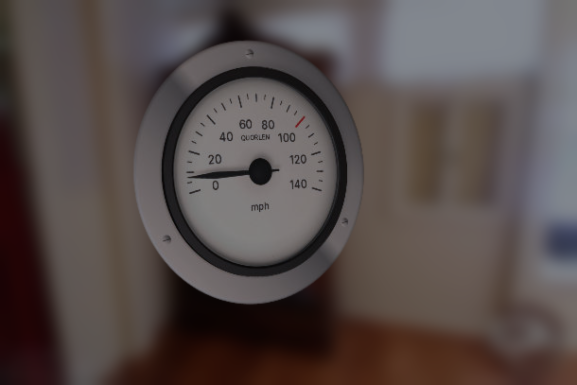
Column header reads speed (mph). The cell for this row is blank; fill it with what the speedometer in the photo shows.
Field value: 7.5 mph
